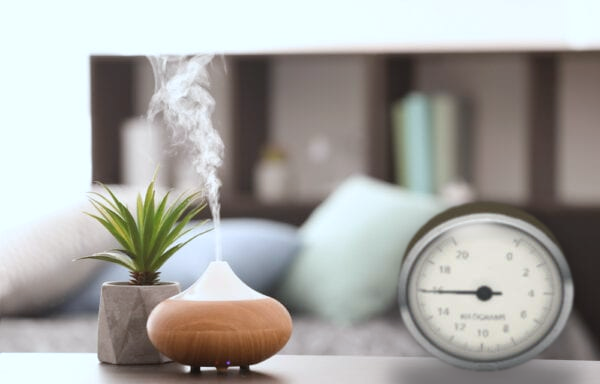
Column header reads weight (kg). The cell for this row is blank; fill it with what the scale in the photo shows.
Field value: 16 kg
